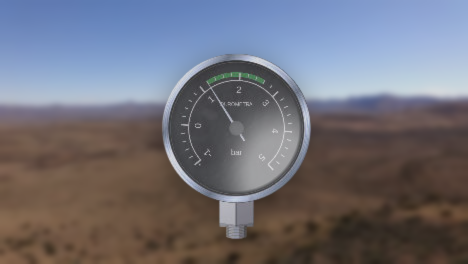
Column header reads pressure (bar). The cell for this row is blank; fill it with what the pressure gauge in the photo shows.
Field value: 1.2 bar
